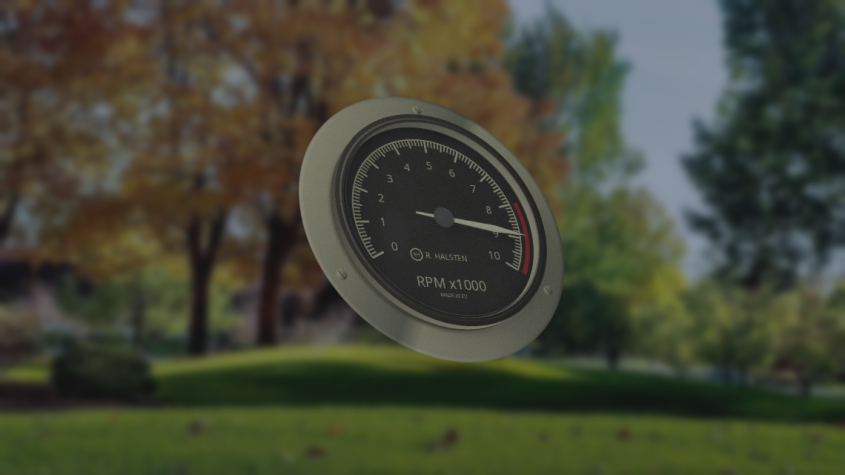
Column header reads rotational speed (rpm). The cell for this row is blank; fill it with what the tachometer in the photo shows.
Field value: 9000 rpm
